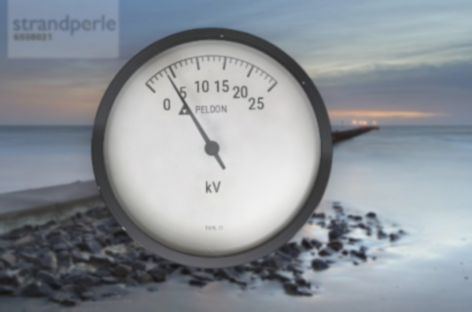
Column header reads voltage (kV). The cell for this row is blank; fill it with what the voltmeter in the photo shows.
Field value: 4 kV
